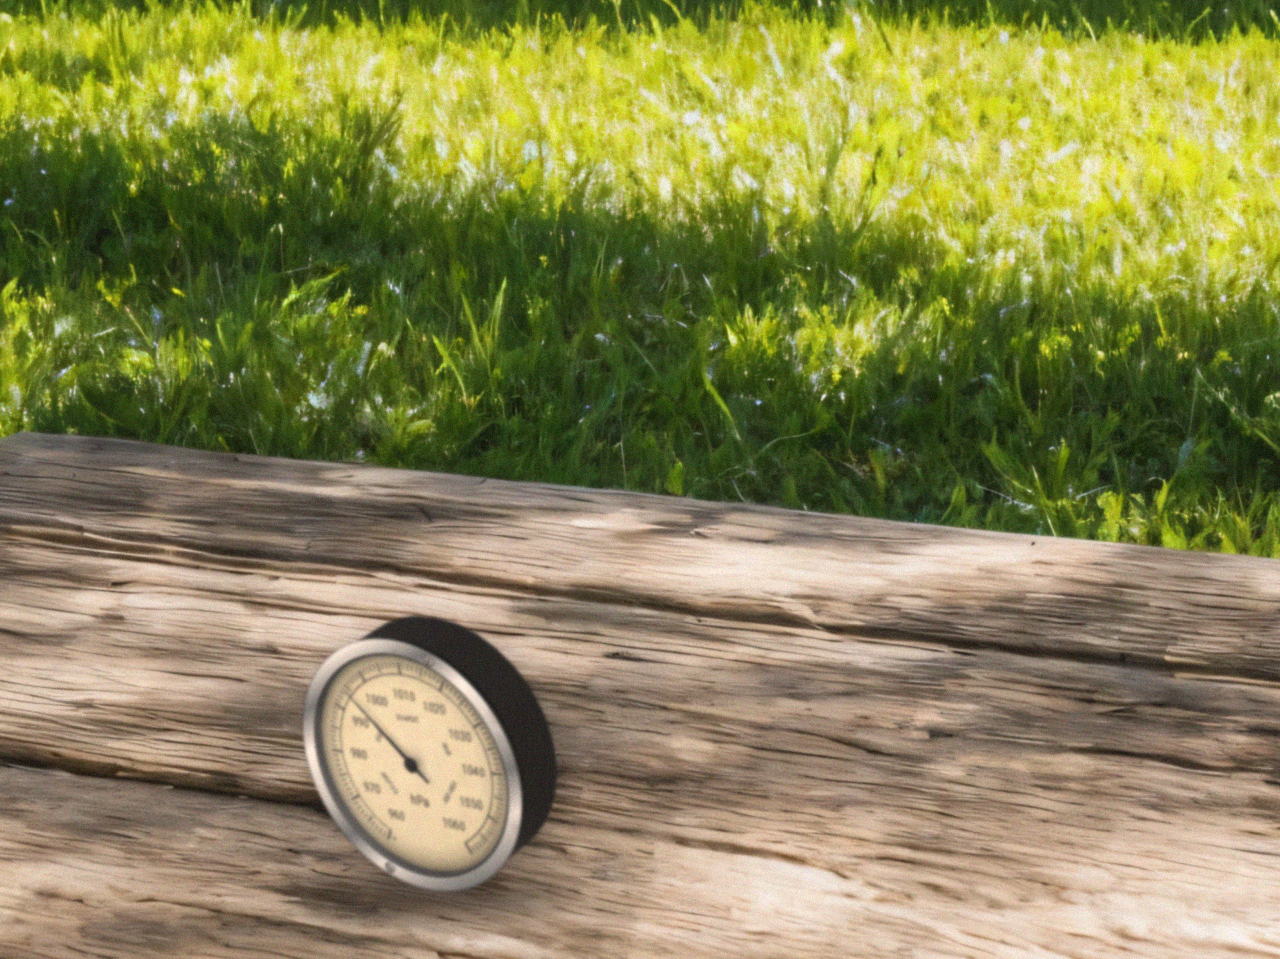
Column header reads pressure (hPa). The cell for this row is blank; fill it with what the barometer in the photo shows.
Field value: 995 hPa
